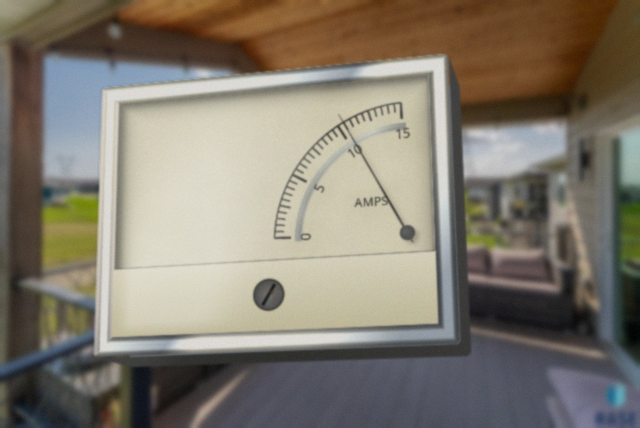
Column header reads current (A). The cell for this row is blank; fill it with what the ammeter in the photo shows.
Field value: 10.5 A
